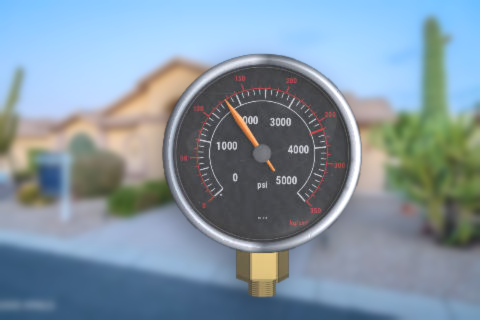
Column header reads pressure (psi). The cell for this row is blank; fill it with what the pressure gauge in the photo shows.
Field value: 1800 psi
